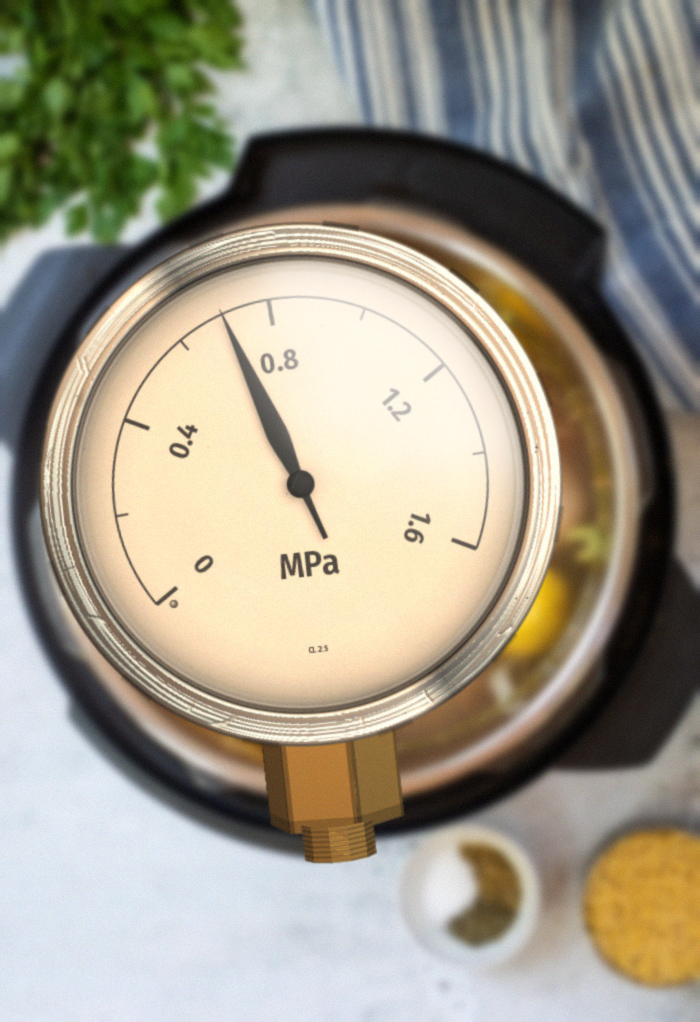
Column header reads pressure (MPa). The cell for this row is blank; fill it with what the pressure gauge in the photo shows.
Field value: 0.7 MPa
